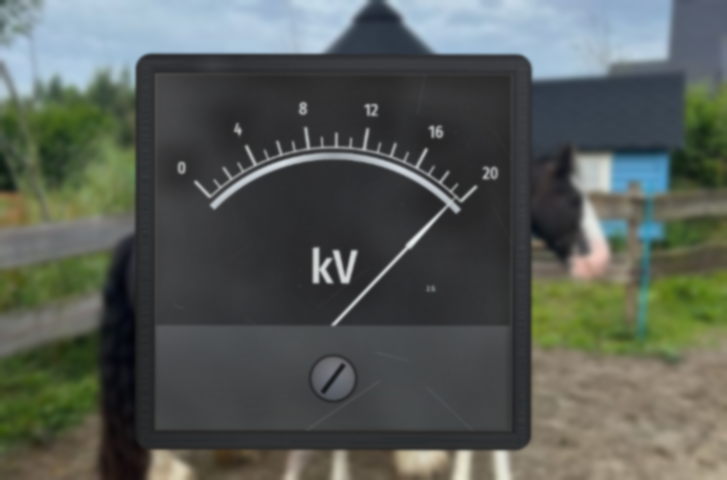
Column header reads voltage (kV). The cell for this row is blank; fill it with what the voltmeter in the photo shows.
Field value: 19.5 kV
